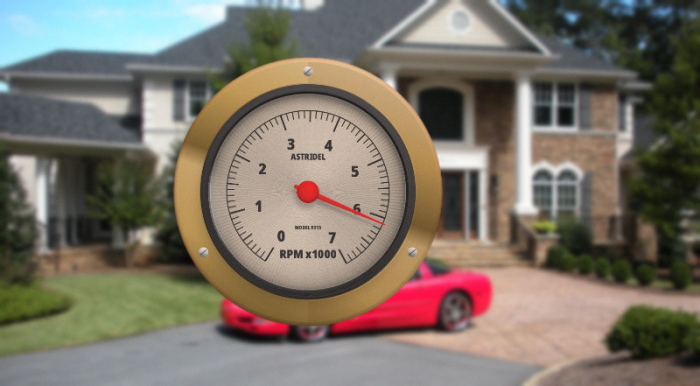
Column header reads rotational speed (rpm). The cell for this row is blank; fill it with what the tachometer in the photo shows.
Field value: 6100 rpm
